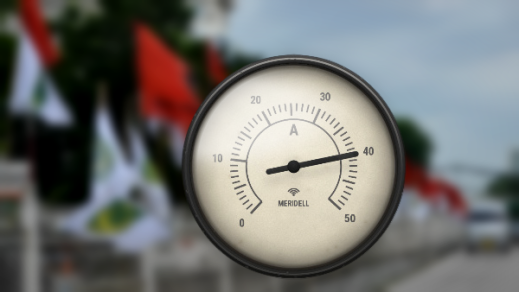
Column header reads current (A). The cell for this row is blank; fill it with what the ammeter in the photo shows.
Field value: 40 A
